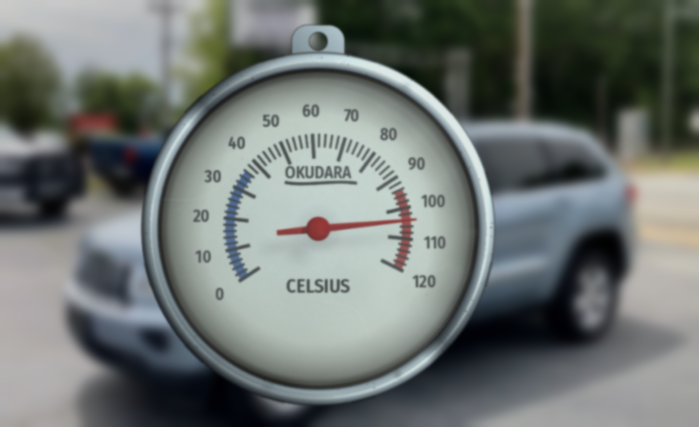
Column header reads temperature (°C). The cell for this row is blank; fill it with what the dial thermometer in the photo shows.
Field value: 104 °C
